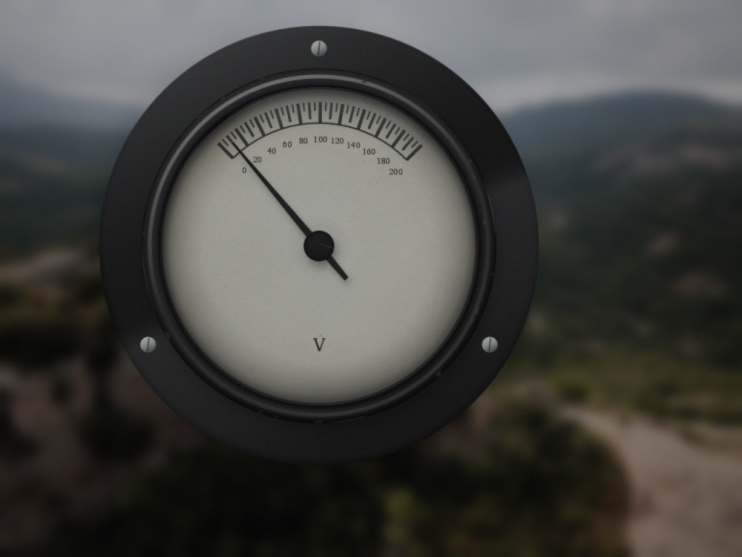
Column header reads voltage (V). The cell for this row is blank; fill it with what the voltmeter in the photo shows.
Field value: 10 V
